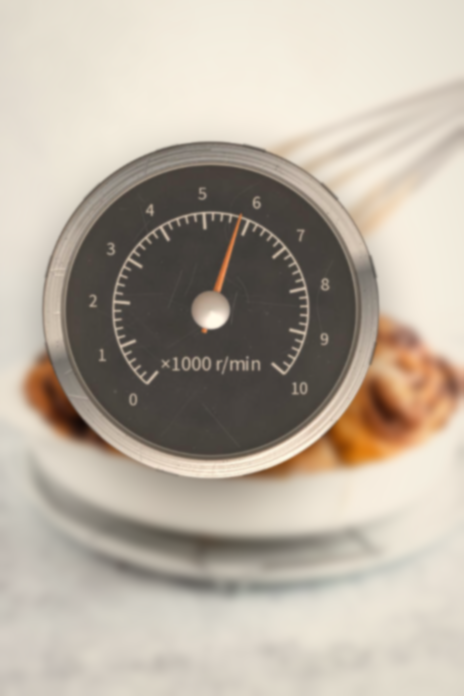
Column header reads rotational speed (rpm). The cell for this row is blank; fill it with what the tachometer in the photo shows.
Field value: 5800 rpm
